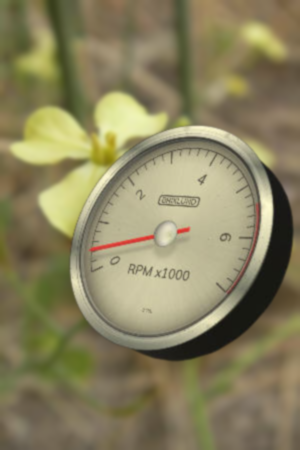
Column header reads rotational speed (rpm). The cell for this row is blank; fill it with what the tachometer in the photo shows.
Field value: 400 rpm
